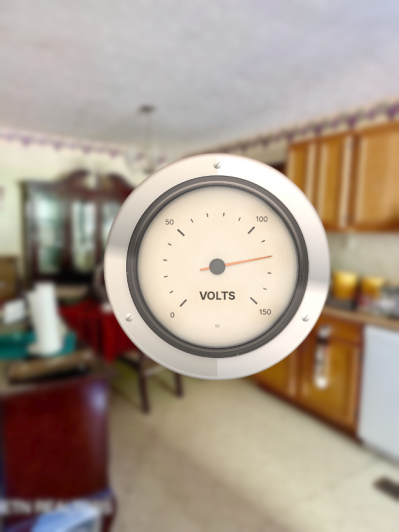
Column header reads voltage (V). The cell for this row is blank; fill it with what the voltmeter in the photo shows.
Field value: 120 V
